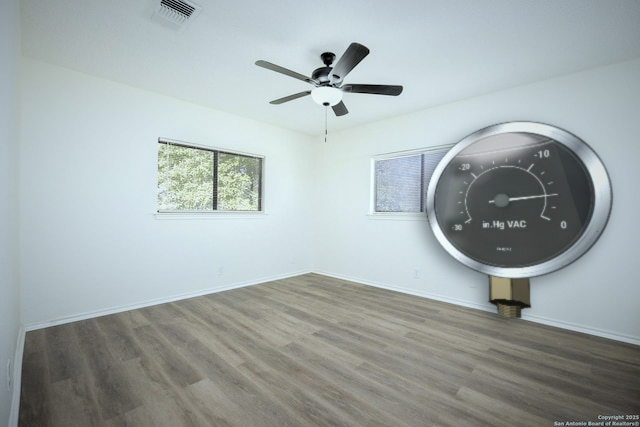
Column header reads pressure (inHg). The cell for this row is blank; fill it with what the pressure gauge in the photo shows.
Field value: -4 inHg
